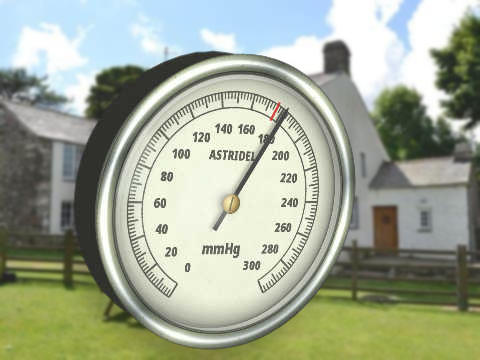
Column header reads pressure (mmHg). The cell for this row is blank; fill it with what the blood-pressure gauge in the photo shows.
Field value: 180 mmHg
